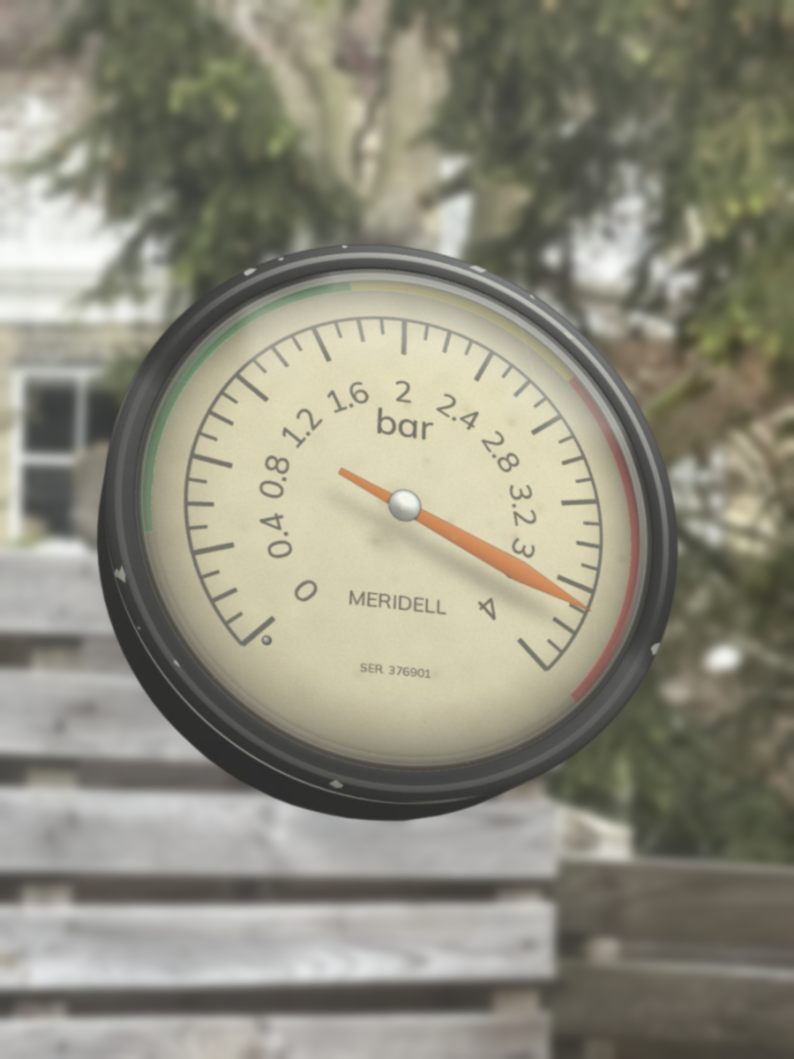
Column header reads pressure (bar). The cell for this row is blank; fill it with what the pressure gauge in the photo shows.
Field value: 3.7 bar
